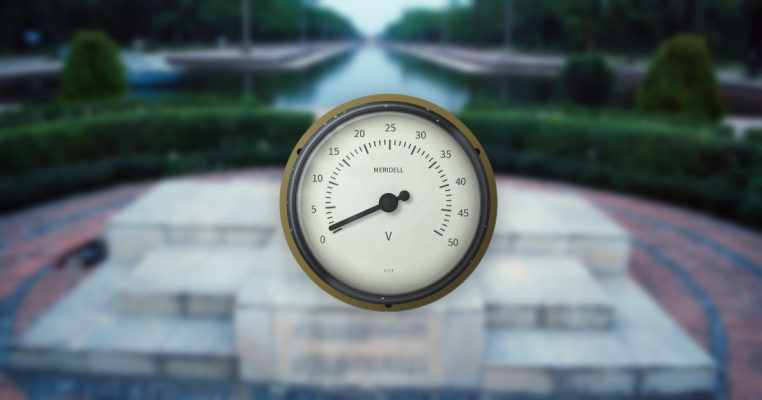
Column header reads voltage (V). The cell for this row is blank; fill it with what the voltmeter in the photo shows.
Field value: 1 V
